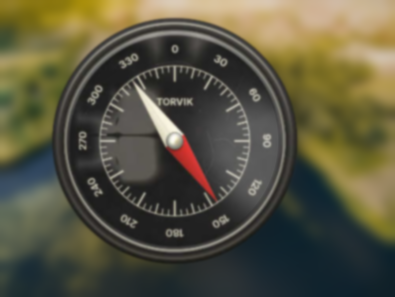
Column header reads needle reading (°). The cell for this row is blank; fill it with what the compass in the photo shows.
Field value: 145 °
